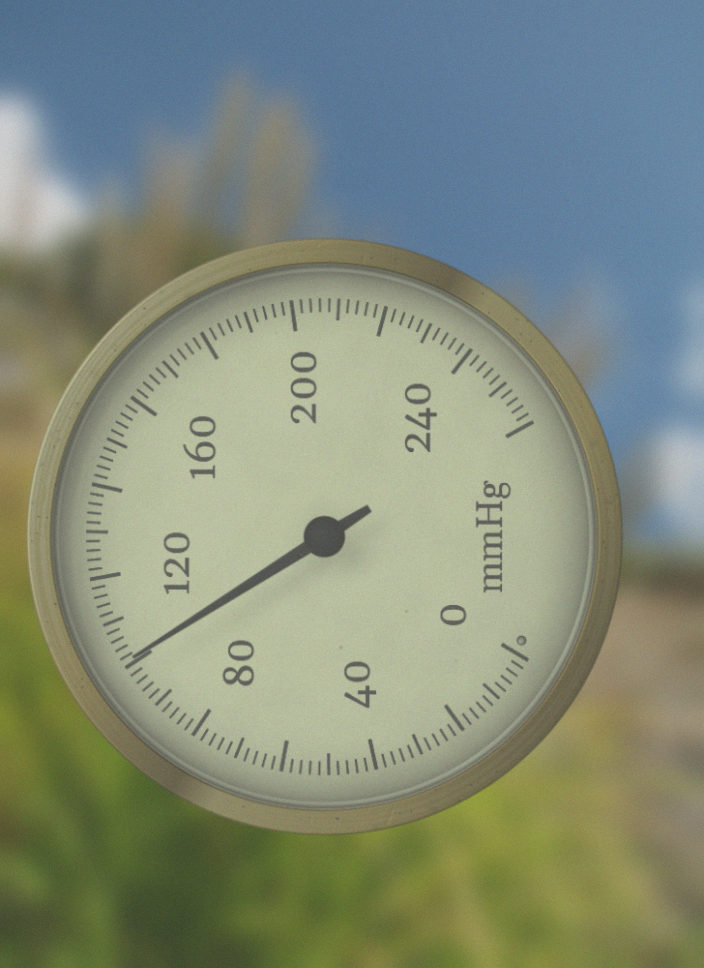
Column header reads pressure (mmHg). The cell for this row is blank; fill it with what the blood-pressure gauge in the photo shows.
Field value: 101 mmHg
